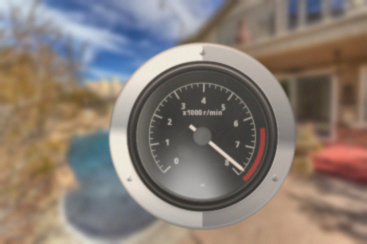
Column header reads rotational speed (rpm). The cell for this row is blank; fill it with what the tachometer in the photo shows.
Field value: 7800 rpm
